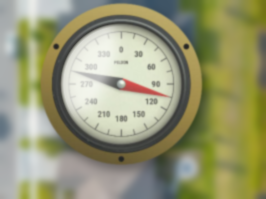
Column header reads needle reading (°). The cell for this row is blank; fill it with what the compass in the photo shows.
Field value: 105 °
